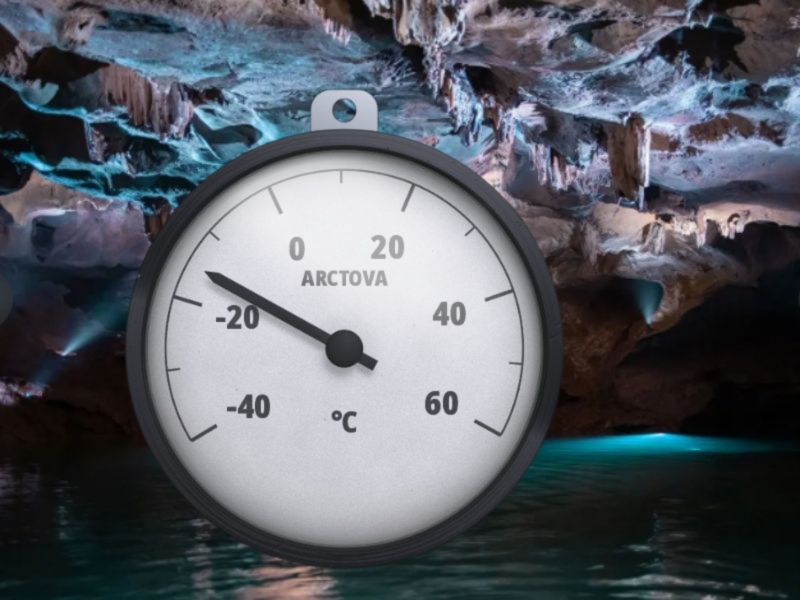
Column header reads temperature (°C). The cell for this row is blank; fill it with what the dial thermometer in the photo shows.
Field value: -15 °C
